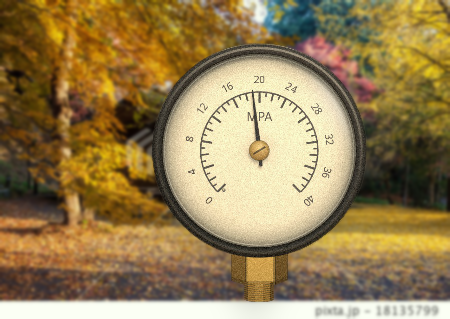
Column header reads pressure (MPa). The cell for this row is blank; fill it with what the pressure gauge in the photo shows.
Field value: 19 MPa
